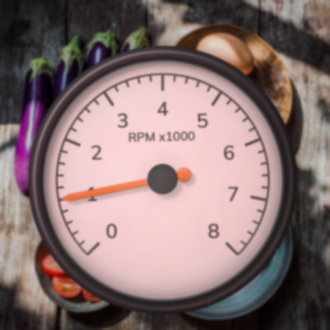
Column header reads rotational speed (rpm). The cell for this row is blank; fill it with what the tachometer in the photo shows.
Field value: 1000 rpm
